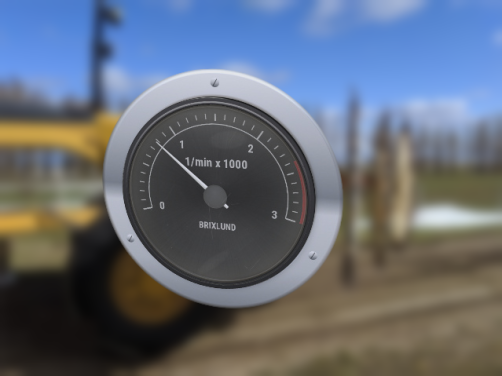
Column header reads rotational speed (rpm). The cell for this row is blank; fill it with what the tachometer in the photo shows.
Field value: 800 rpm
